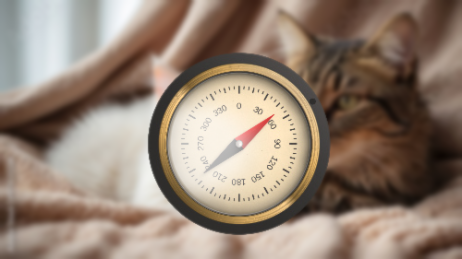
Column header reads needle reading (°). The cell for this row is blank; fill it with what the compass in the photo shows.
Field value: 50 °
